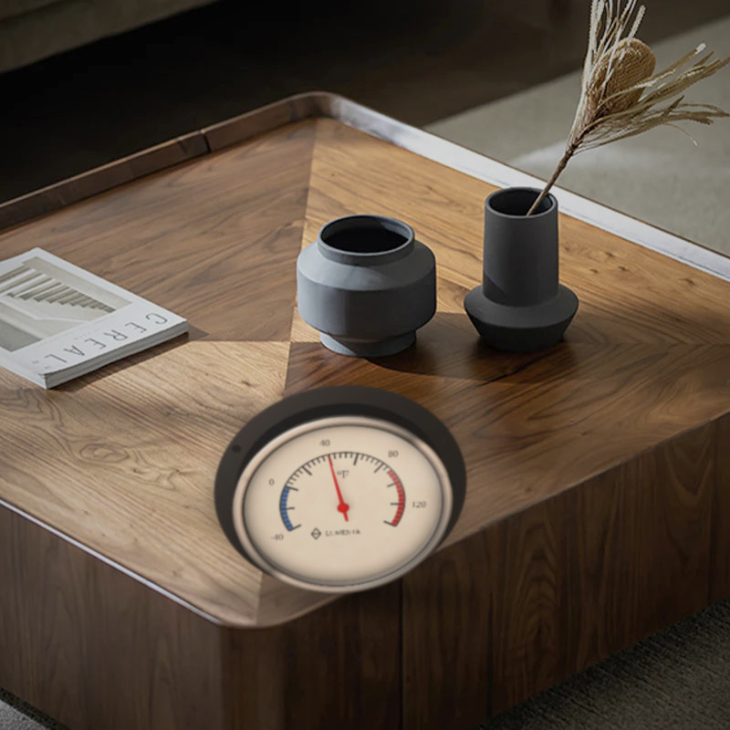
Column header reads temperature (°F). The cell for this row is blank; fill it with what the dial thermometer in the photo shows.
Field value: 40 °F
